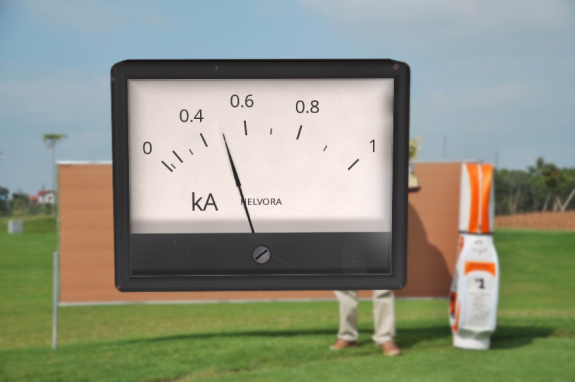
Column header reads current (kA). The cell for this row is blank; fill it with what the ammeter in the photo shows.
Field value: 0.5 kA
